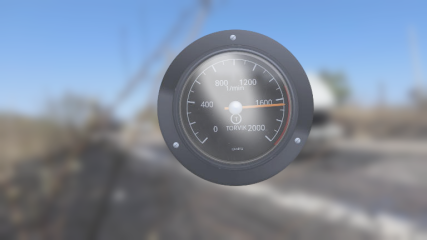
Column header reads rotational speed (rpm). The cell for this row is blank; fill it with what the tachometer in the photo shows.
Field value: 1650 rpm
